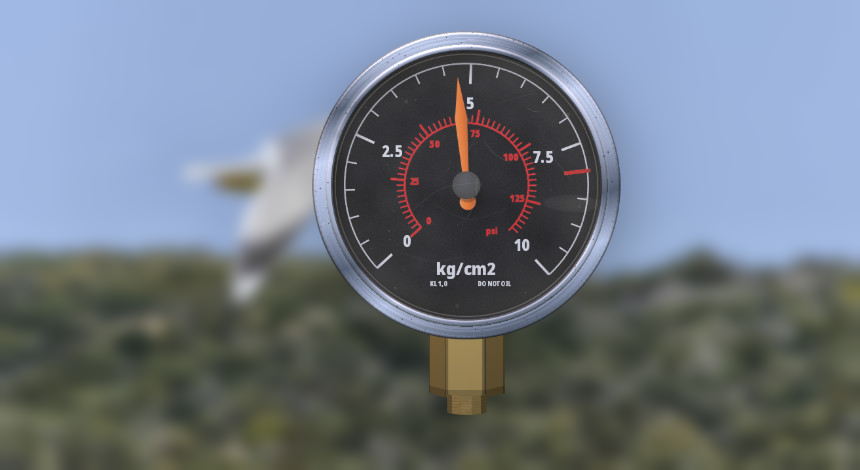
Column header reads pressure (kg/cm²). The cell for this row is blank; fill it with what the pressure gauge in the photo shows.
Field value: 4.75 kg/cm²
